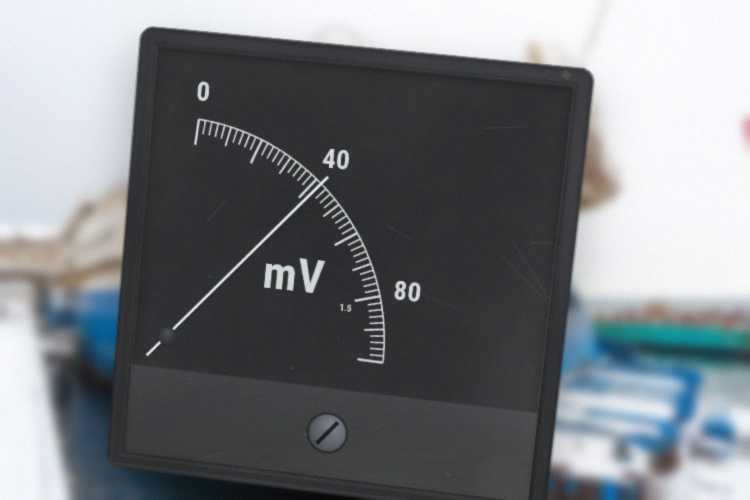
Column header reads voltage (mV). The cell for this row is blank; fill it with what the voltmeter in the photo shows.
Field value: 42 mV
